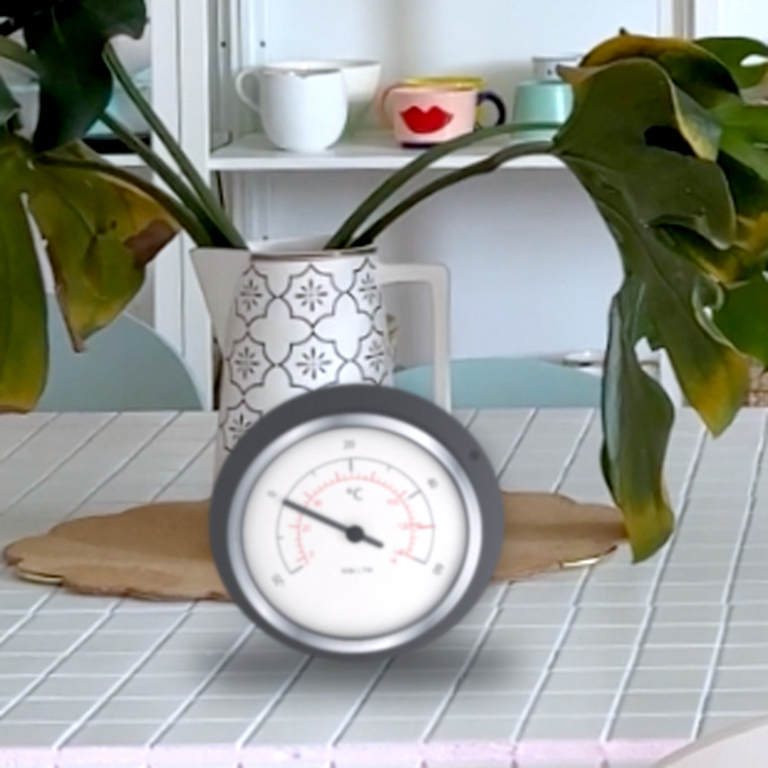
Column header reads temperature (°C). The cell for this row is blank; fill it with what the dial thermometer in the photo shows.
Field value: 0 °C
